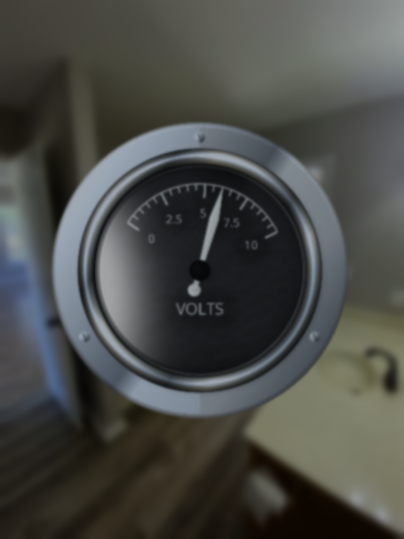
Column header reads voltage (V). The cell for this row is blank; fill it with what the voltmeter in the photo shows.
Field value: 6 V
